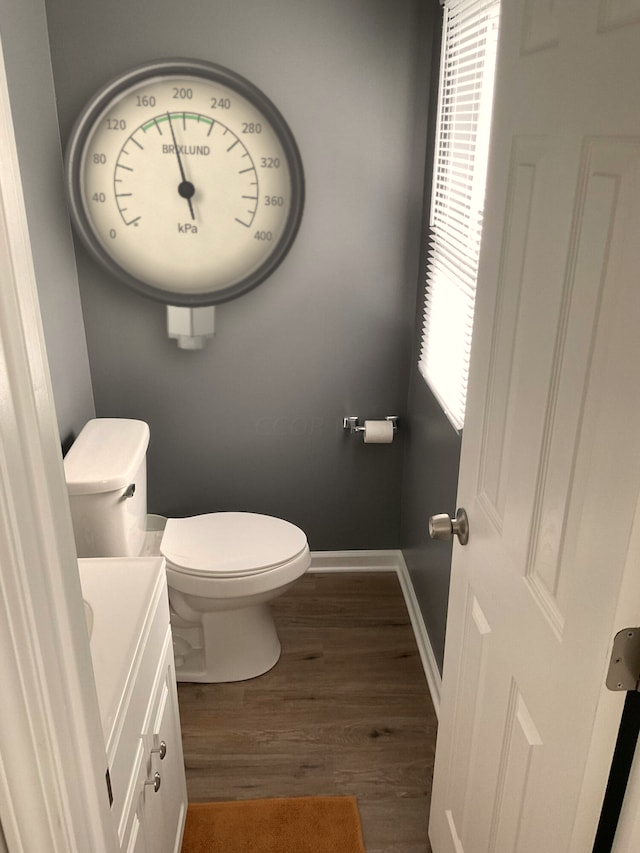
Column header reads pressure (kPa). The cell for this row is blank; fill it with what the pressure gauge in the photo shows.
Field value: 180 kPa
